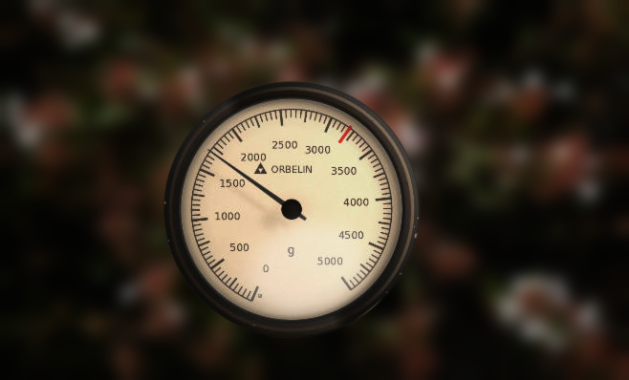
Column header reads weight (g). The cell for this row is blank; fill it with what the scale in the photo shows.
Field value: 1700 g
